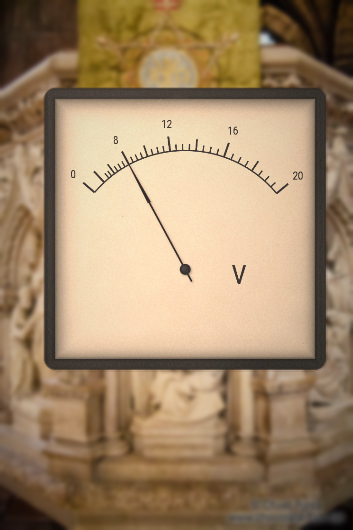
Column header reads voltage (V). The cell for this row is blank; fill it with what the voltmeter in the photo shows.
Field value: 8 V
